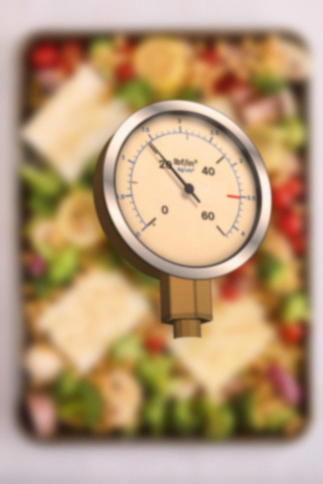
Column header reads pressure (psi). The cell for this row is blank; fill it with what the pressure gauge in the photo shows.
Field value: 20 psi
